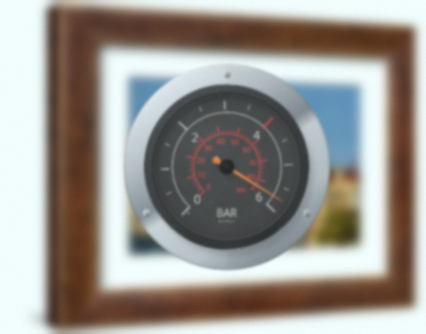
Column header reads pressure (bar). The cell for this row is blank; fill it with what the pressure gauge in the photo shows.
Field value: 5.75 bar
